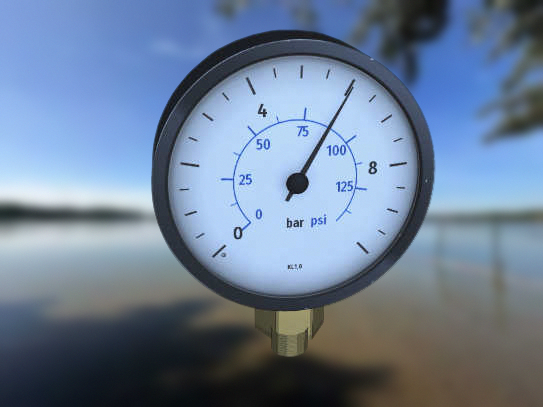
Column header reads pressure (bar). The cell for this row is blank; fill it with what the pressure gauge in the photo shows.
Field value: 6 bar
